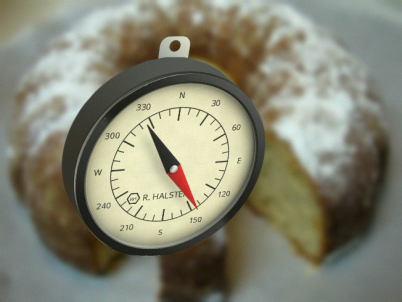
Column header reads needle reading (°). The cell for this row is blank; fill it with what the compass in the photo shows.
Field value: 145 °
